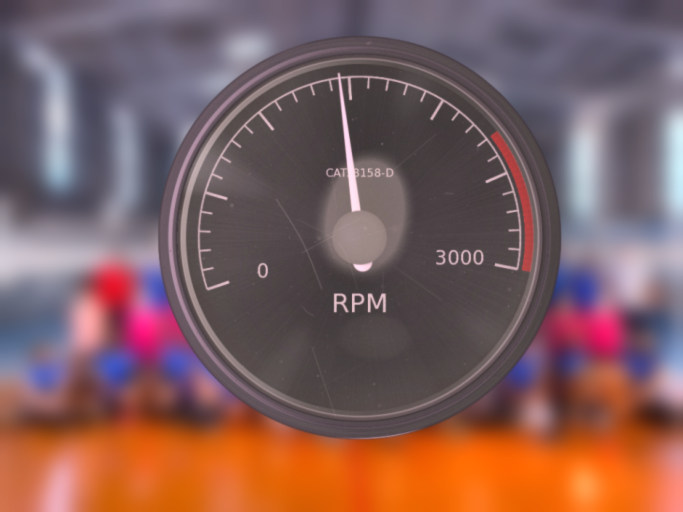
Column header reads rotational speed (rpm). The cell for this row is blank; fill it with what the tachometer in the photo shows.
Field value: 1450 rpm
